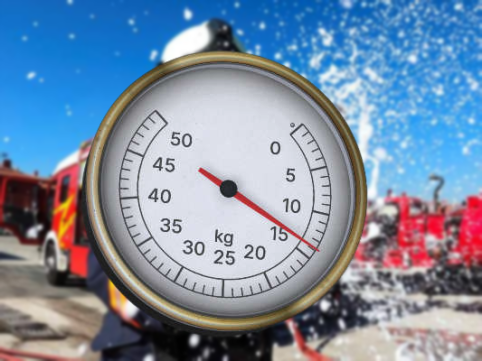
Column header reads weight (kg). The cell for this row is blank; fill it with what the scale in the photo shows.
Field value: 14 kg
